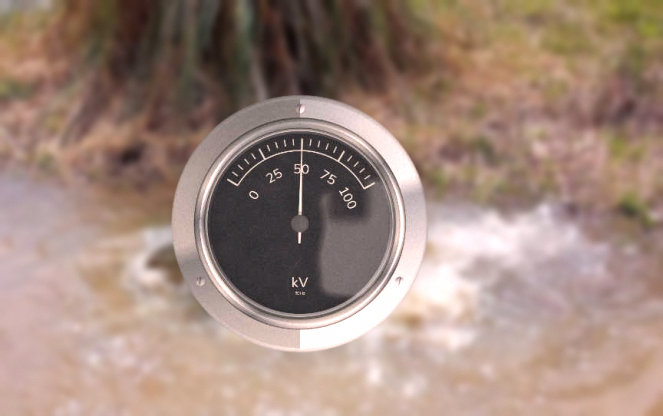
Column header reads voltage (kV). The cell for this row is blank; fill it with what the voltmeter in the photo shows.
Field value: 50 kV
